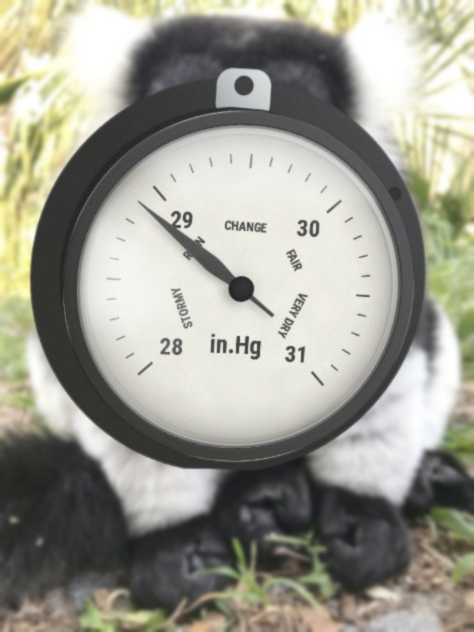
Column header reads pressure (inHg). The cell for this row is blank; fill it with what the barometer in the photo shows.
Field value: 28.9 inHg
